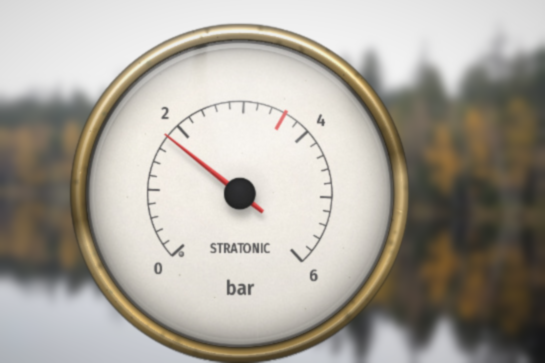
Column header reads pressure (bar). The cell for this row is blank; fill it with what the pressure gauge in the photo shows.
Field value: 1.8 bar
